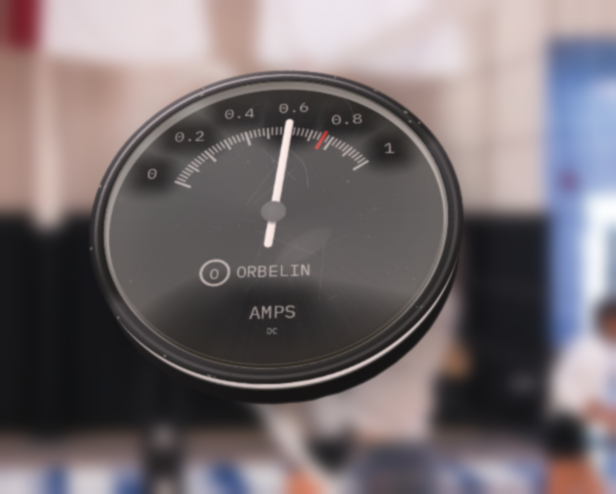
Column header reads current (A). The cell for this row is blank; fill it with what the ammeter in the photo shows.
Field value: 0.6 A
